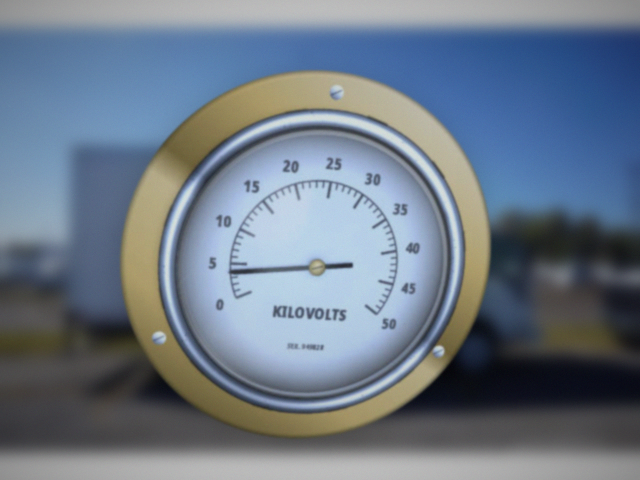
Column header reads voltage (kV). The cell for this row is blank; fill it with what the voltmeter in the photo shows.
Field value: 4 kV
